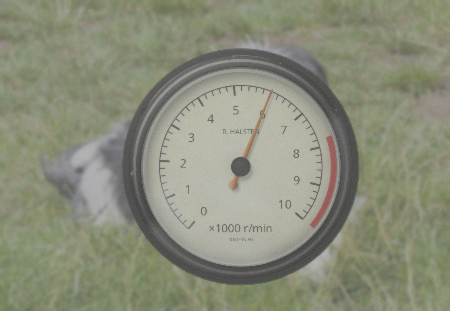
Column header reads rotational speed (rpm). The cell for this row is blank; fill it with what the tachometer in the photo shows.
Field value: 6000 rpm
